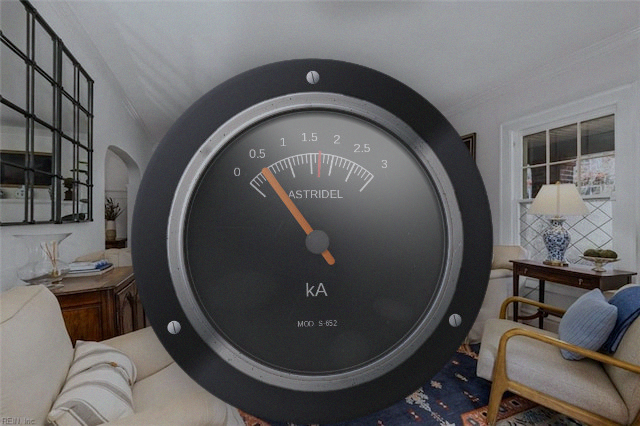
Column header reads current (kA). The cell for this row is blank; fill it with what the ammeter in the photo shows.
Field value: 0.4 kA
